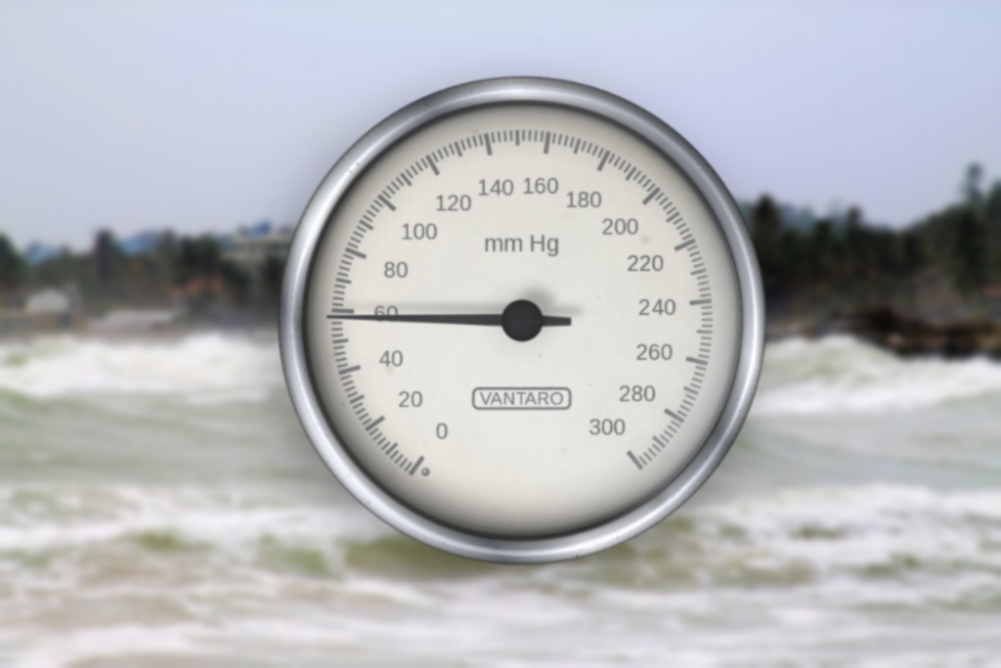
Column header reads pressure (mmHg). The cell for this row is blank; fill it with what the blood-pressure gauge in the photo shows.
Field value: 58 mmHg
